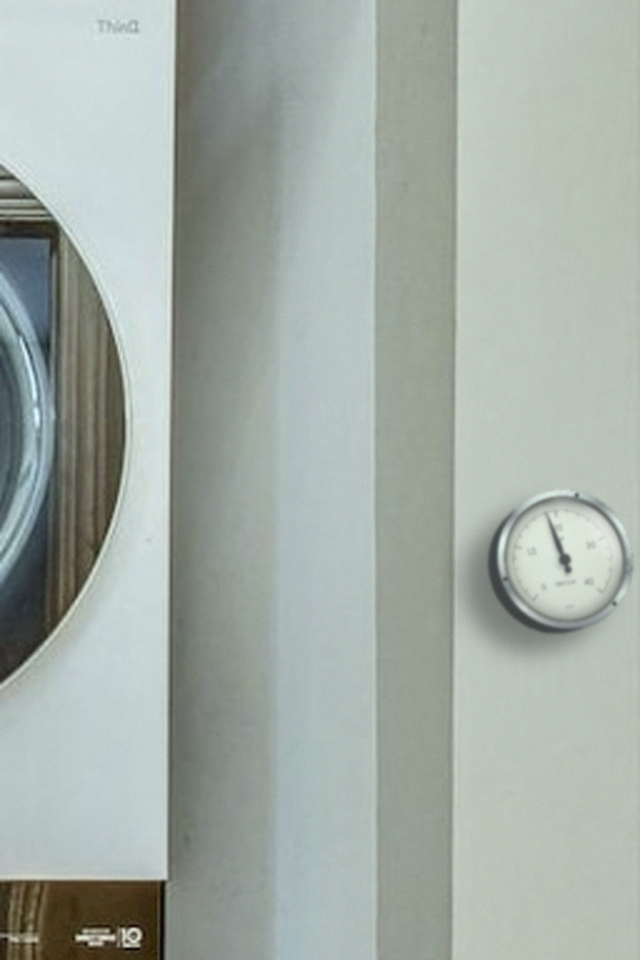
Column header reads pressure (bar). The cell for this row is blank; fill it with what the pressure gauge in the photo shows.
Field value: 18 bar
